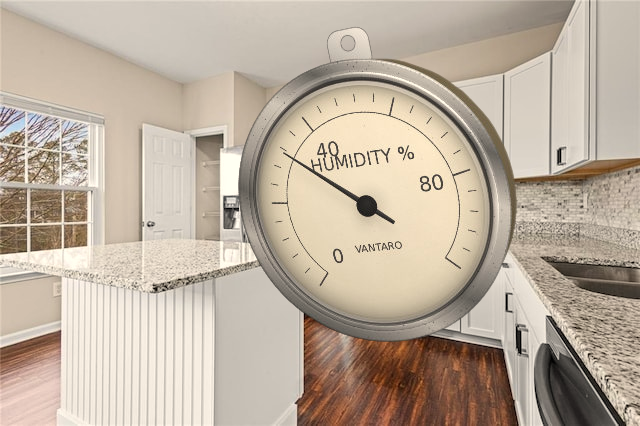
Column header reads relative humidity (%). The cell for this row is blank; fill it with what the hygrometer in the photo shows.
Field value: 32 %
